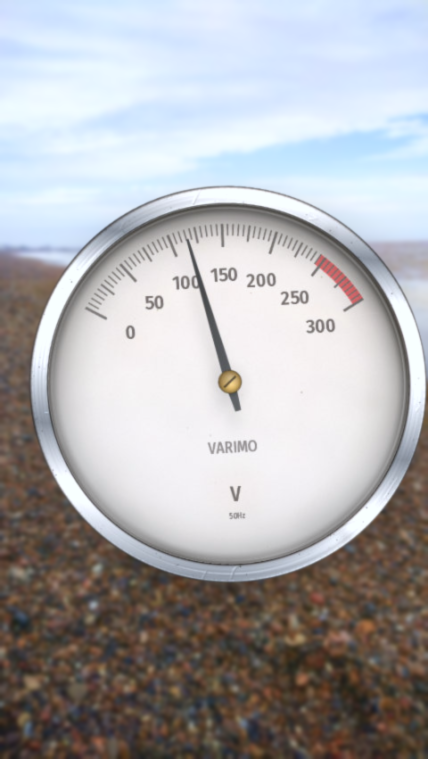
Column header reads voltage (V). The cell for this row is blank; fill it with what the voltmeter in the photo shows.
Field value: 115 V
